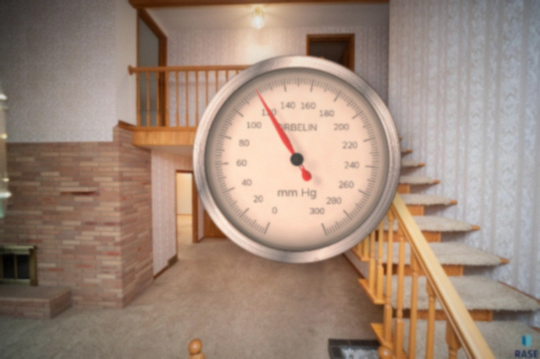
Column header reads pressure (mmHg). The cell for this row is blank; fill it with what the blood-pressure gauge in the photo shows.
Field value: 120 mmHg
